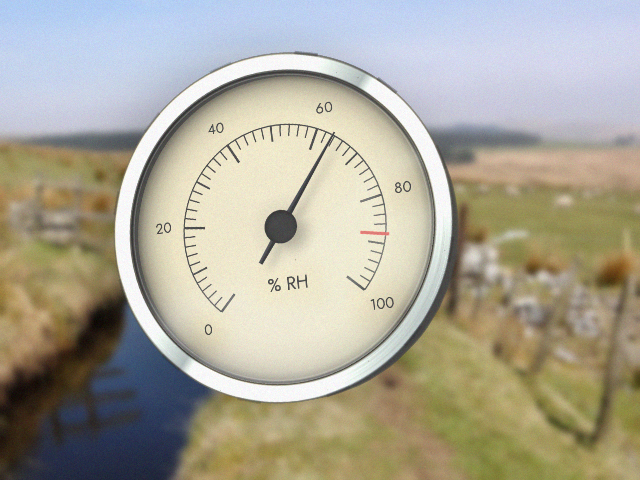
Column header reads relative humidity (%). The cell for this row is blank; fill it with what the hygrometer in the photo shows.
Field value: 64 %
